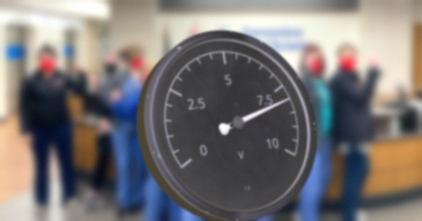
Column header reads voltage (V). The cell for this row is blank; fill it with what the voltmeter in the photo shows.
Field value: 8 V
